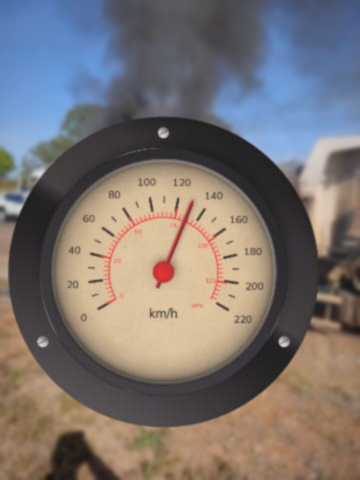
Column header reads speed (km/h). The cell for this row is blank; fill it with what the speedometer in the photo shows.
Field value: 130 km/h
